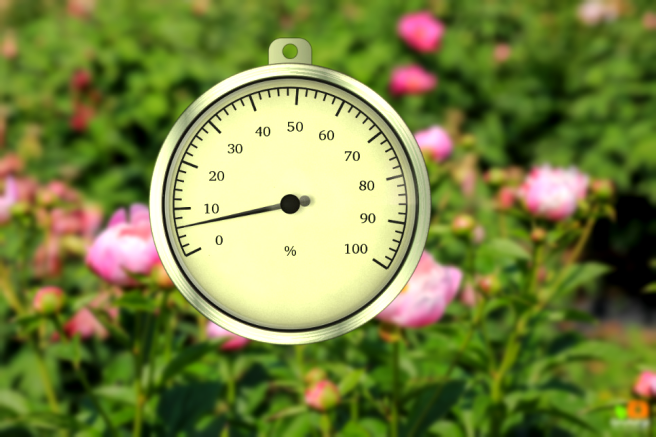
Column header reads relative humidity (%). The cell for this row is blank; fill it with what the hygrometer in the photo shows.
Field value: 6 %
